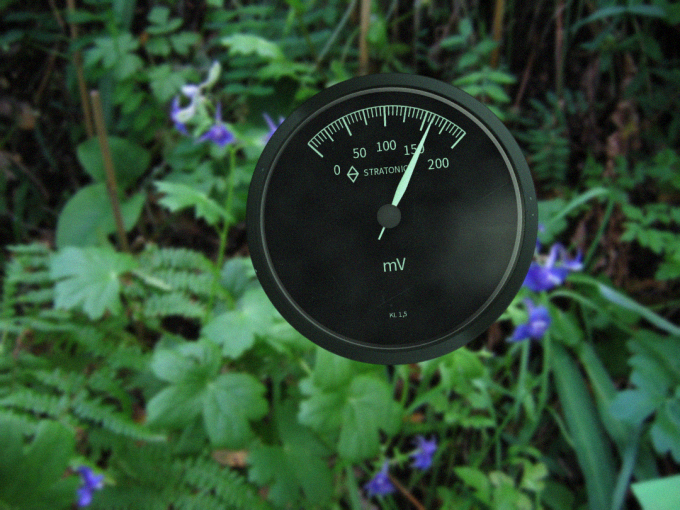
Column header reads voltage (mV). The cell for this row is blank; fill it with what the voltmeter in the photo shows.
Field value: 160 mV
